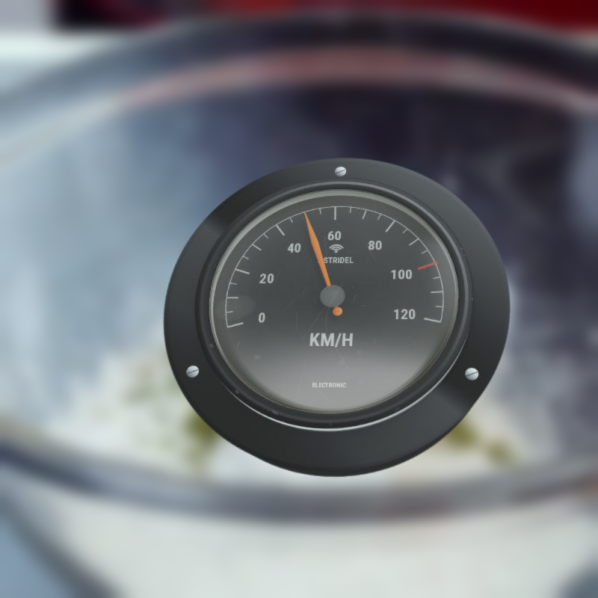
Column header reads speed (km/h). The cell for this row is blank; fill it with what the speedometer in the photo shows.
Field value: 50 km/h
